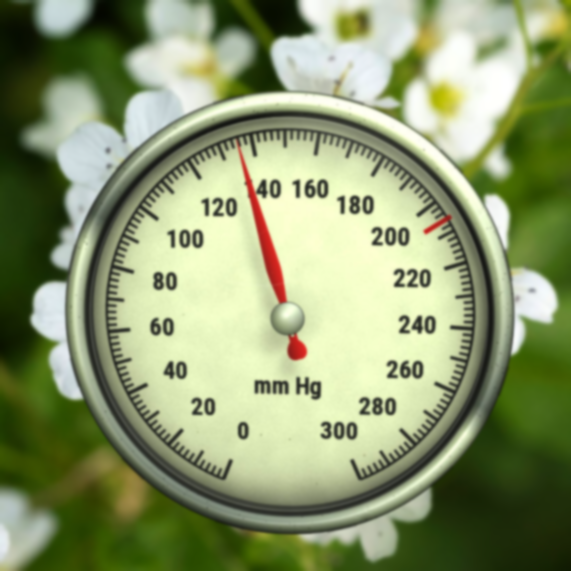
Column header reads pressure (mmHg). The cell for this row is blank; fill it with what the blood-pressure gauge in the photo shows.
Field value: 136 mmHg
